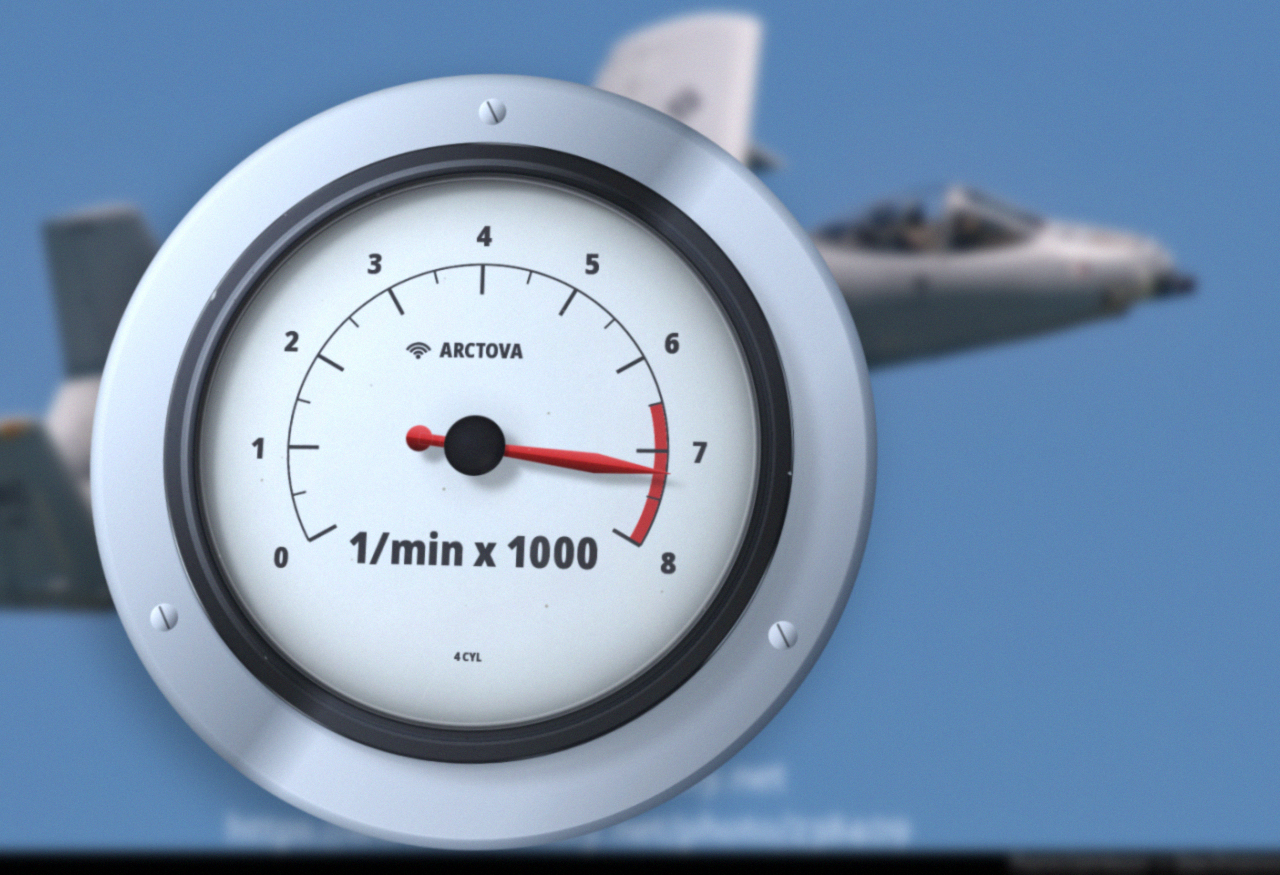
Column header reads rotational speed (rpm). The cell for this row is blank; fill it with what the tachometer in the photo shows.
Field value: 7250 rpm
